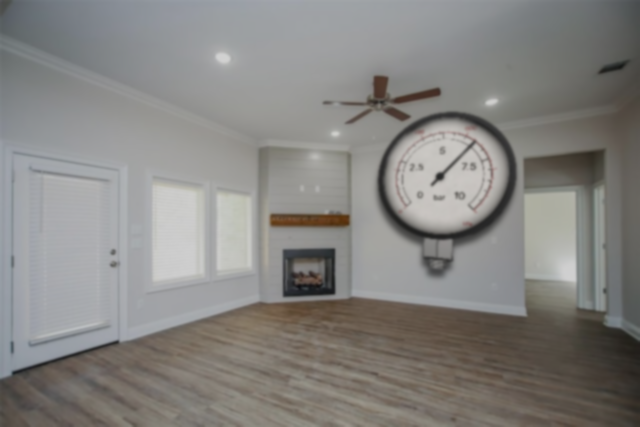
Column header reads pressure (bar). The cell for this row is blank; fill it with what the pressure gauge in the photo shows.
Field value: 6.5 bar
